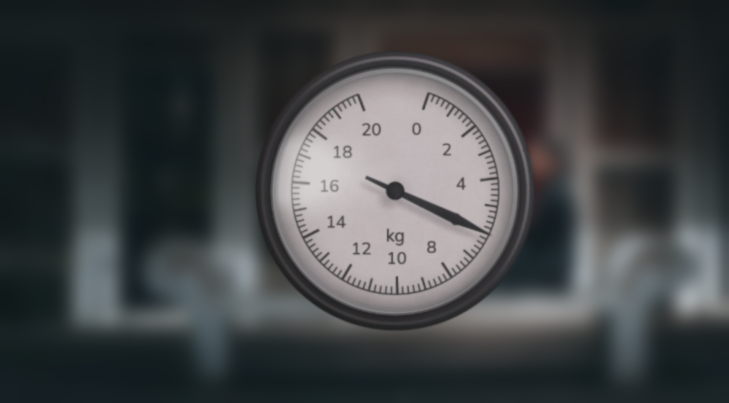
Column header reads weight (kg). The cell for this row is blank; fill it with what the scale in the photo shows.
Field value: 6 kg
